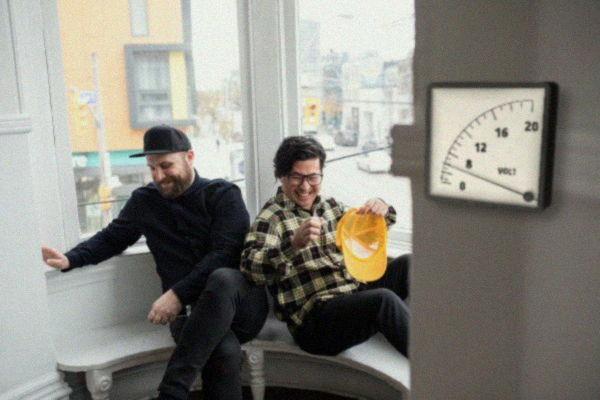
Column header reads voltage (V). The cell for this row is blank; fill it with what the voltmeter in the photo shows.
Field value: 6 V
